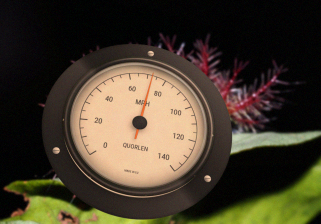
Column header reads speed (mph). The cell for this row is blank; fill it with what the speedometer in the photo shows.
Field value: 72.5 mph
